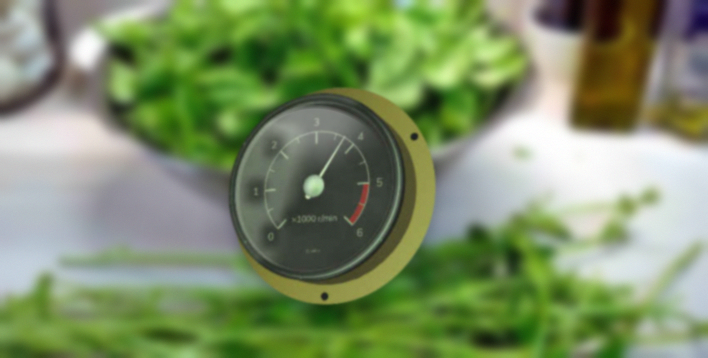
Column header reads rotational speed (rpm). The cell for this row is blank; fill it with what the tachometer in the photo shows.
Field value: 3750 rpm
